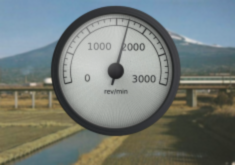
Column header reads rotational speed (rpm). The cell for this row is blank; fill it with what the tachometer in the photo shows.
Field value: 1700 rpm
